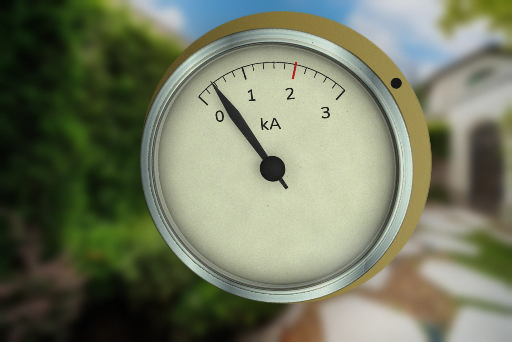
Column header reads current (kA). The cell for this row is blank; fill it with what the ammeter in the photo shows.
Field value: 0.4 kA
